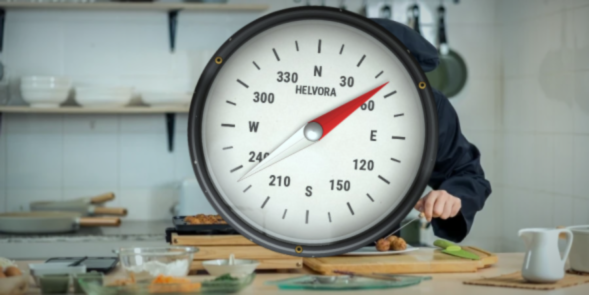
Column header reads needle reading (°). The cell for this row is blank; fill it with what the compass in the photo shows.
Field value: 52.5 °
